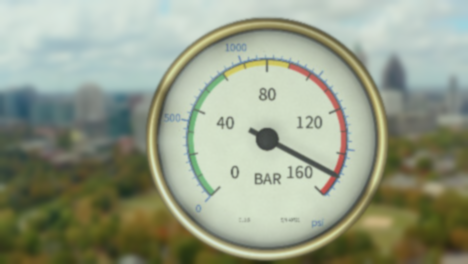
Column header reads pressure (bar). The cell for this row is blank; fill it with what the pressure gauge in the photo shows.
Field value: 150 bar
